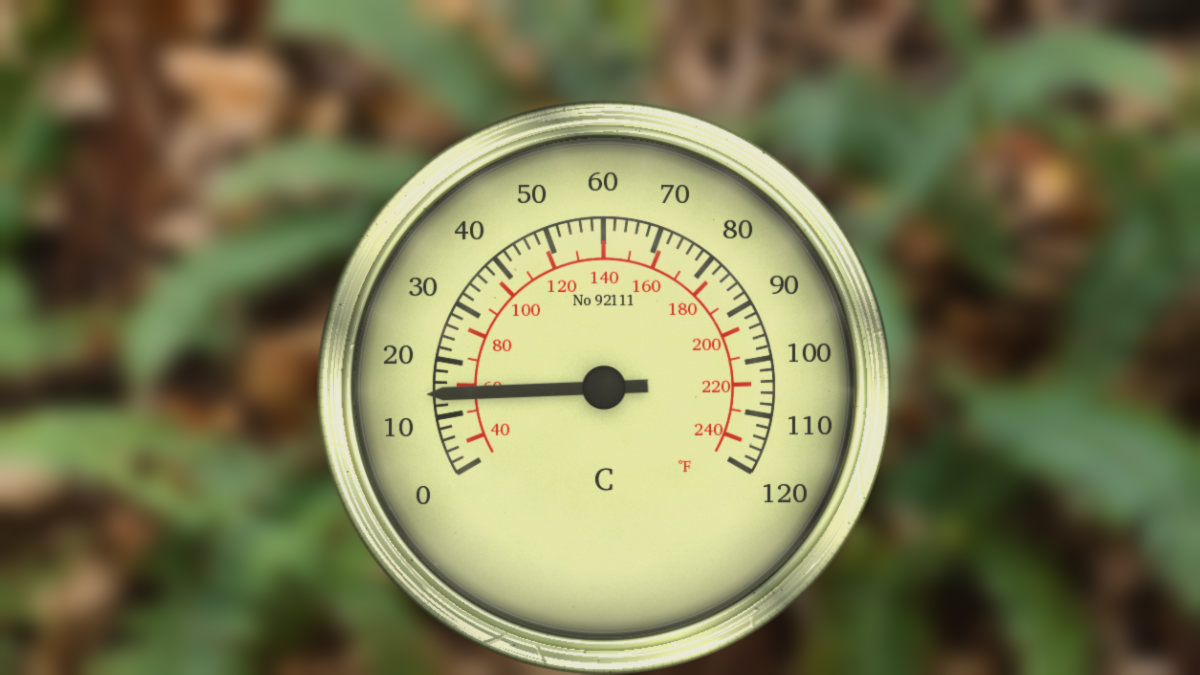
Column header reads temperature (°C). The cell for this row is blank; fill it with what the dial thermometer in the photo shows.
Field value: 14 °C
